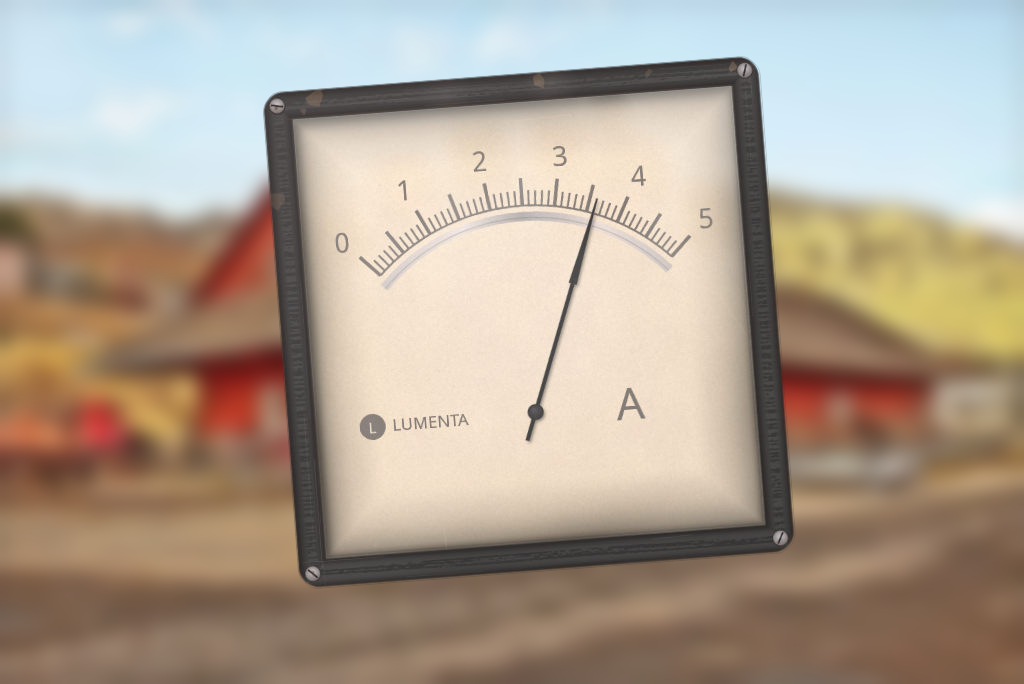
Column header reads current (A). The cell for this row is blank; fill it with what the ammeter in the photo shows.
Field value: 3.6 A
